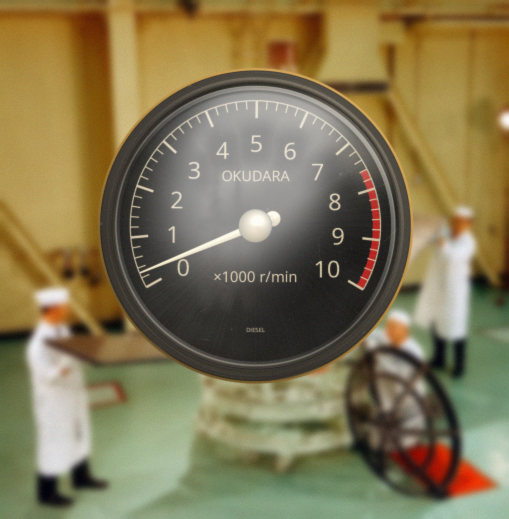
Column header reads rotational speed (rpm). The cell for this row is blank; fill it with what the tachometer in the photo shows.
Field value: 300 rpm
